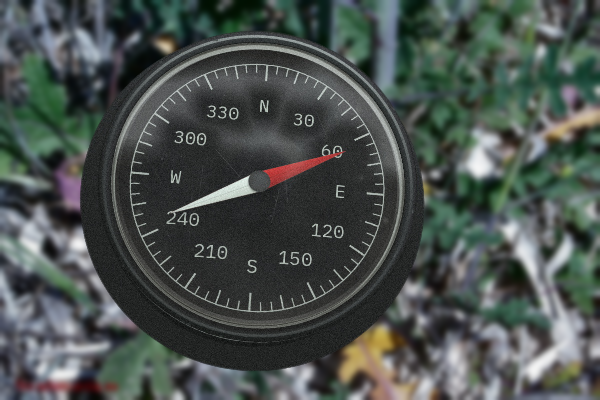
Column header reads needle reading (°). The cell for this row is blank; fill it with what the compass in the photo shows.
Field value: 65 °
